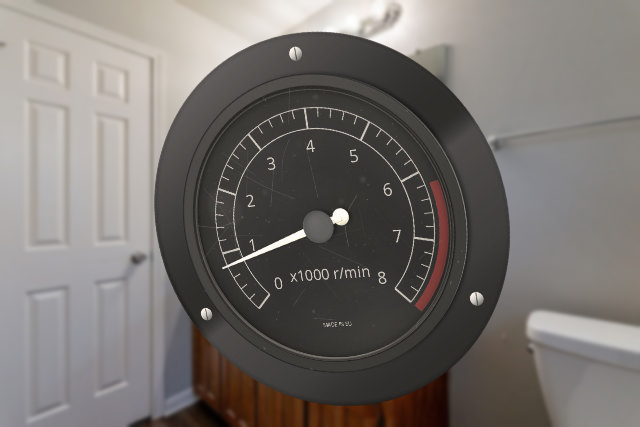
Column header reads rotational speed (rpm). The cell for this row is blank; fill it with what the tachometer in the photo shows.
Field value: 800 rpm
